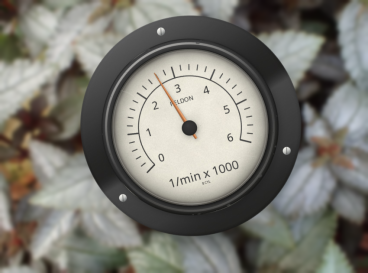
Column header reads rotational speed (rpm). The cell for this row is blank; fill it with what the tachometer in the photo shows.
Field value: 2600 rpm
